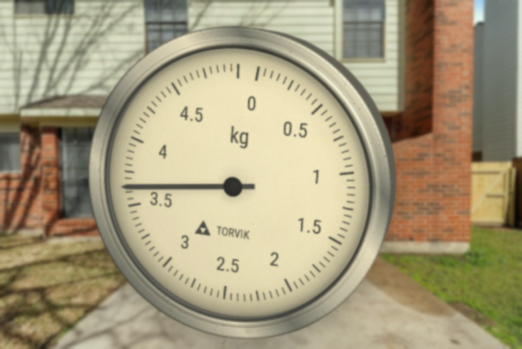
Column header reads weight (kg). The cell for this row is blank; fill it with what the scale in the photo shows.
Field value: 3.65 kg
